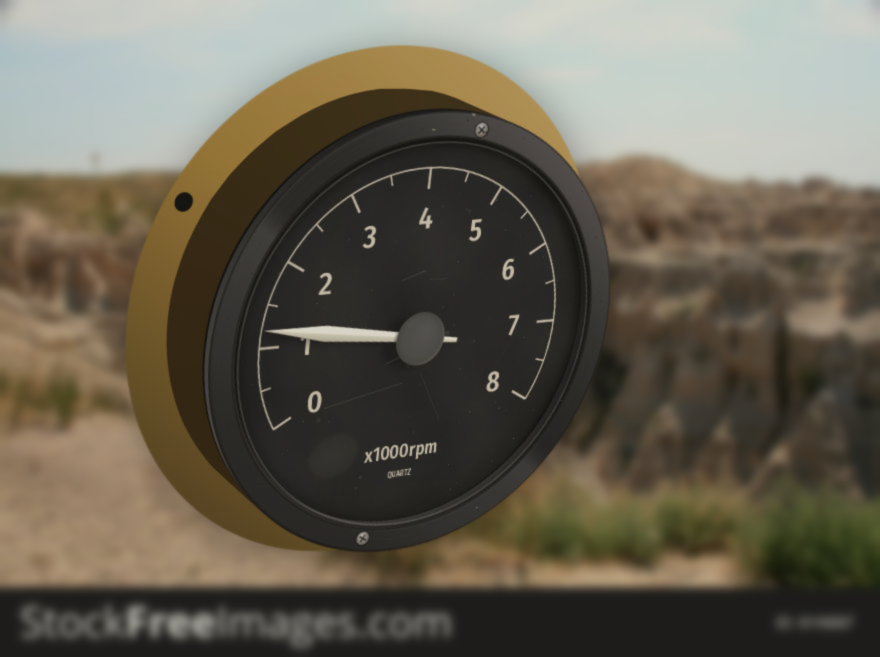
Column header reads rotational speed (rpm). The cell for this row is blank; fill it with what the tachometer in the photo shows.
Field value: 1250 rpm
